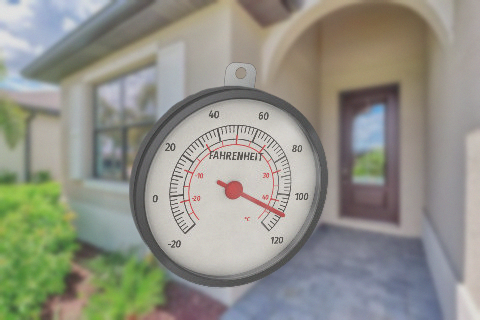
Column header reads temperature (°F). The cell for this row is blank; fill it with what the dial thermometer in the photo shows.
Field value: 110 °F
